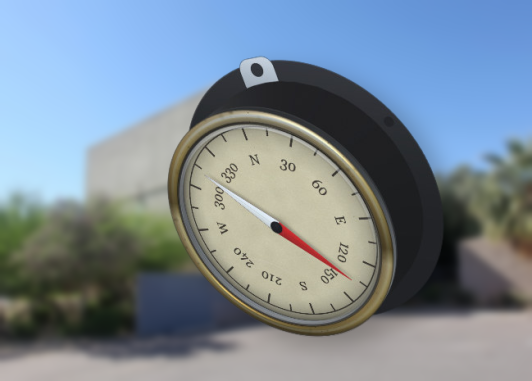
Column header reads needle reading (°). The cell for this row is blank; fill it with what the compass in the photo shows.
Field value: 135 °
